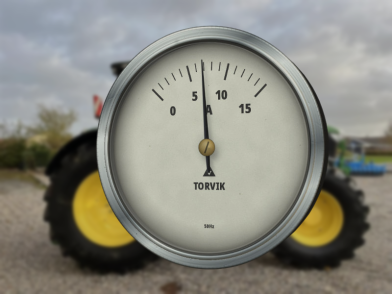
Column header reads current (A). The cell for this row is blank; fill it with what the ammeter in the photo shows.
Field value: 7 A
